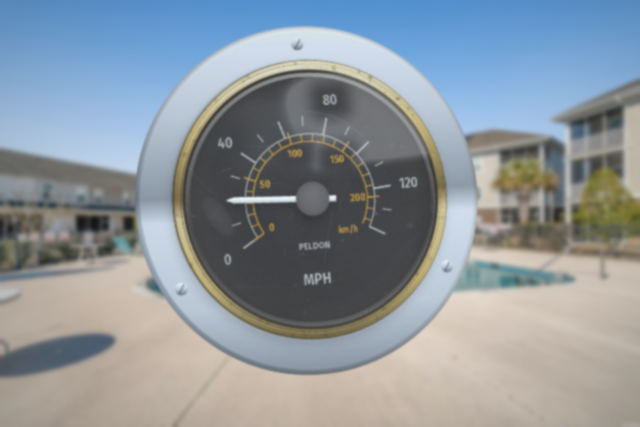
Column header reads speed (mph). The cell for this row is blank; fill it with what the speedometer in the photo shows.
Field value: 20 mph
